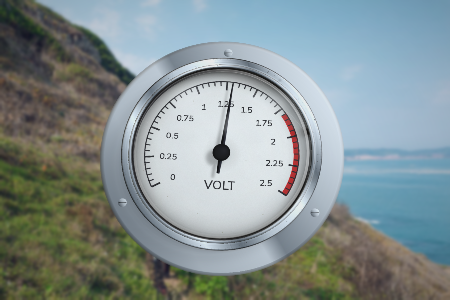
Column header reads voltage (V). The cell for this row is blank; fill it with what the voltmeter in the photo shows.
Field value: 1.3 V
